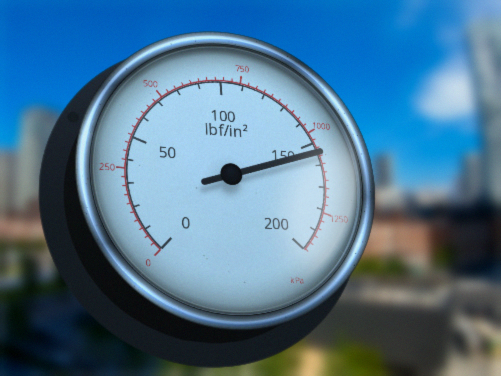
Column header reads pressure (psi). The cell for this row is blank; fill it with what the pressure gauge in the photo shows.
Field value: 155 psi
